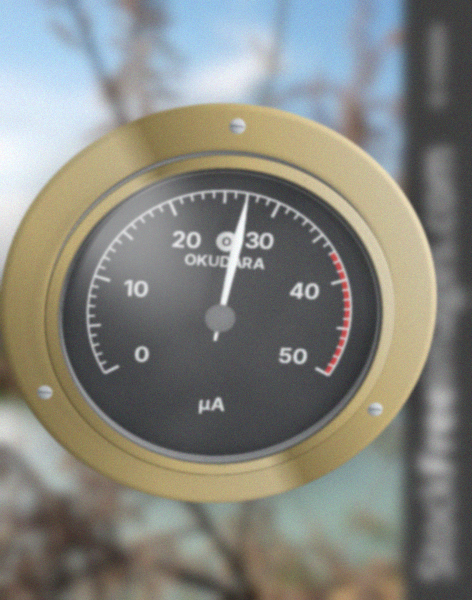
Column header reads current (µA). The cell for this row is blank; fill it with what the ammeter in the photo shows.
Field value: 27 µA
